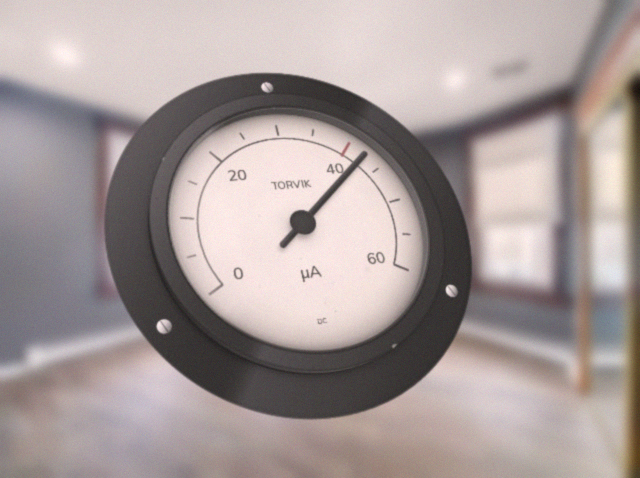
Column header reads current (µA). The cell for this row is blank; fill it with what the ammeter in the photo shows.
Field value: 42.5 µA
